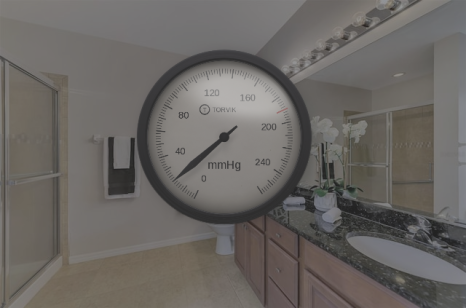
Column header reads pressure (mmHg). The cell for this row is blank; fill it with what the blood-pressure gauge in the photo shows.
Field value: 20 mmHg
